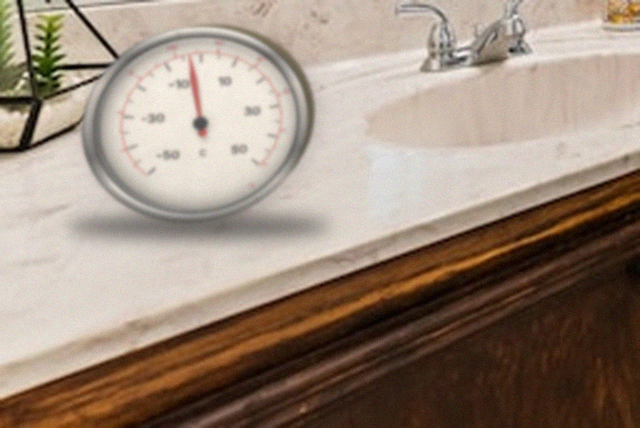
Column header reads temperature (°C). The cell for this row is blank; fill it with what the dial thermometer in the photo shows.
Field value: -2.5 °C
